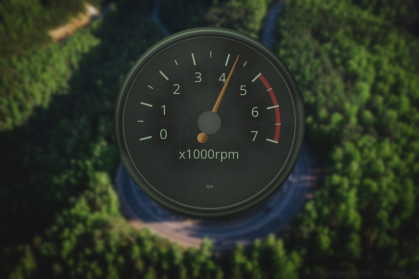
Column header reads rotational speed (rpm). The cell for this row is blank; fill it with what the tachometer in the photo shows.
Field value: 4250 rpm
